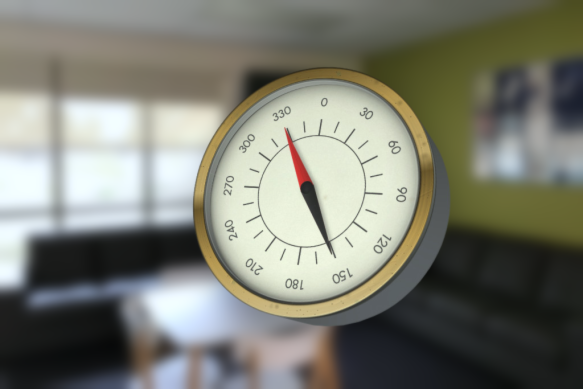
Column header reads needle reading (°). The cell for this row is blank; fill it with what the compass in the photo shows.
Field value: 330 °
